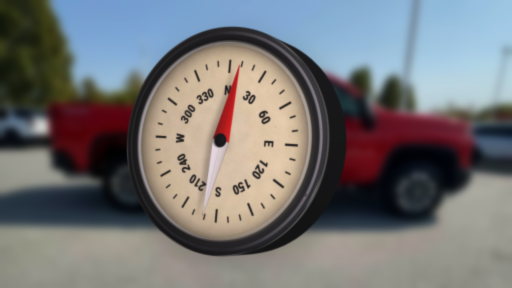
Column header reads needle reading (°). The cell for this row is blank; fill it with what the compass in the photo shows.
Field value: 10 °
